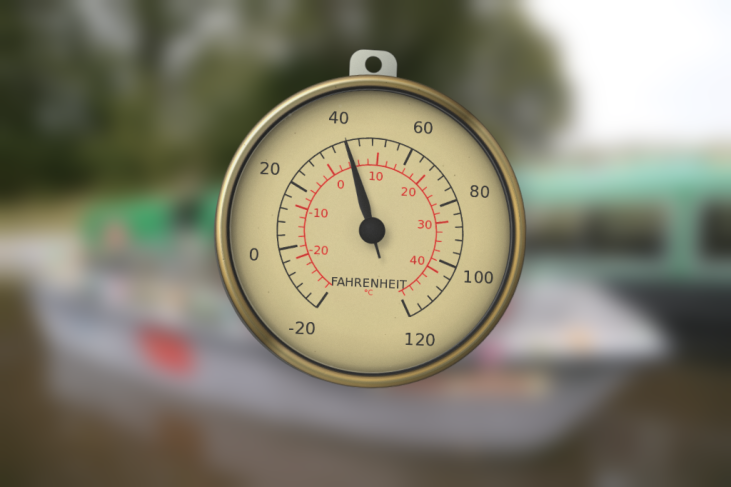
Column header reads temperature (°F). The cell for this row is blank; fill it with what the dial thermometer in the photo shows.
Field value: 40 °F
